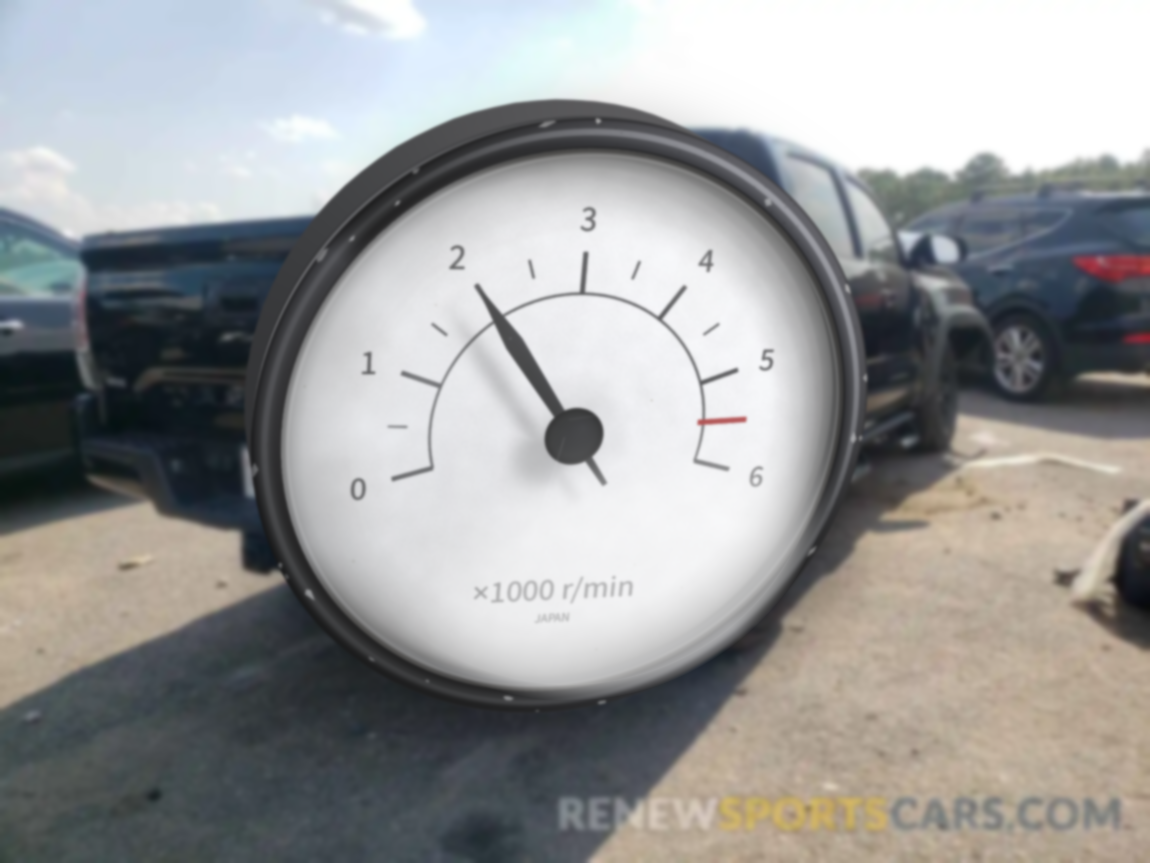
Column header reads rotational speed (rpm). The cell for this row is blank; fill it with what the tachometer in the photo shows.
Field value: 2000 rpm
